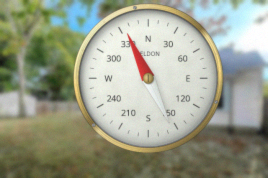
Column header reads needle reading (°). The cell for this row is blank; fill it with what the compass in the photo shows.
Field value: 335 °
